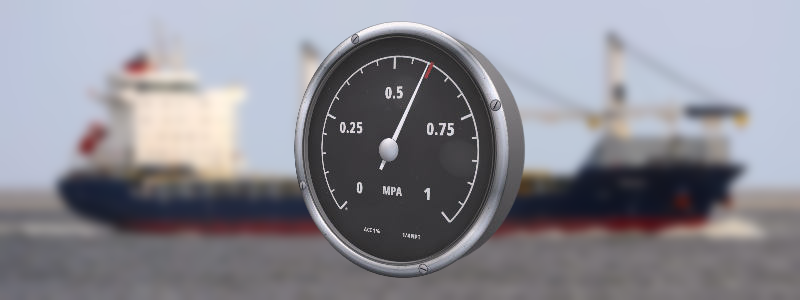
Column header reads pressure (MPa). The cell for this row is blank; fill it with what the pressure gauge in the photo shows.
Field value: 0.6 MPa
